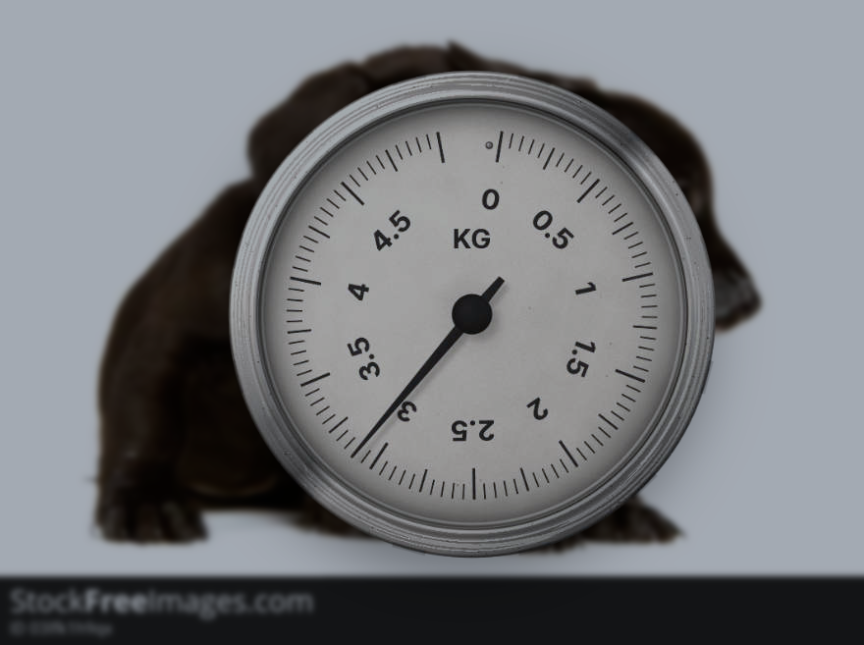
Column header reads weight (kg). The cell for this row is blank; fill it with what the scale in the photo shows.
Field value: 3.1 kg
